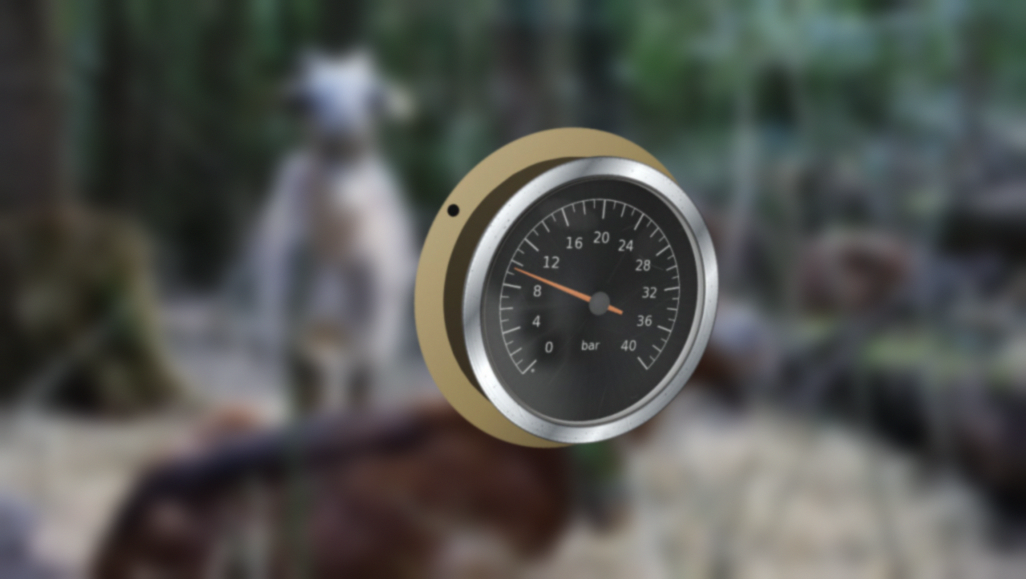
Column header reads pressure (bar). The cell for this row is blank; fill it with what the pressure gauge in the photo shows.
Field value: 9.5 bar
